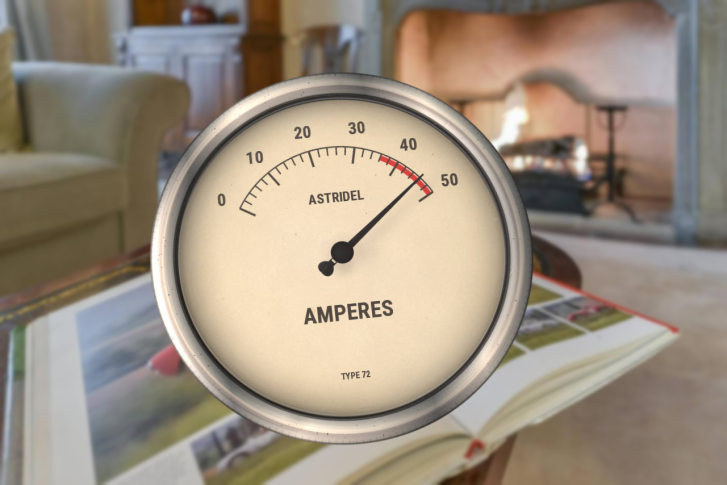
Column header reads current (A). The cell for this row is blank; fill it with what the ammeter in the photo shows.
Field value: 46 A
